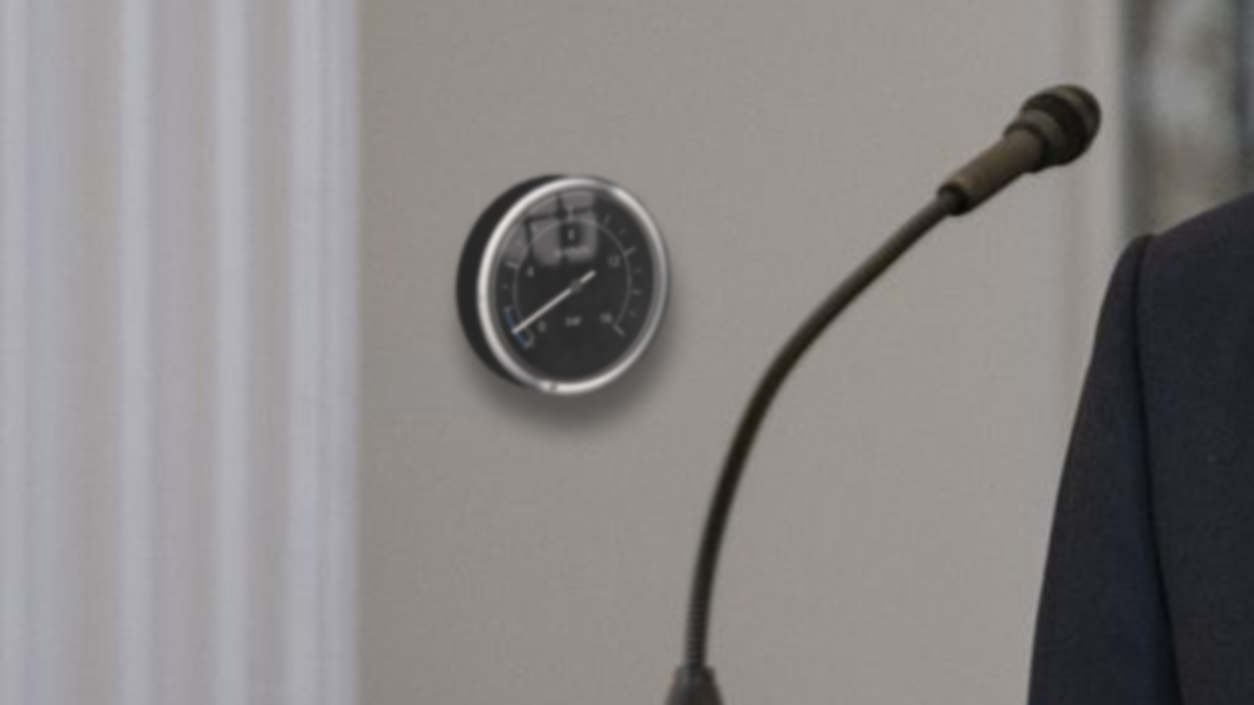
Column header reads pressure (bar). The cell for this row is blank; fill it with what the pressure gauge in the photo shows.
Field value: 1 bar
